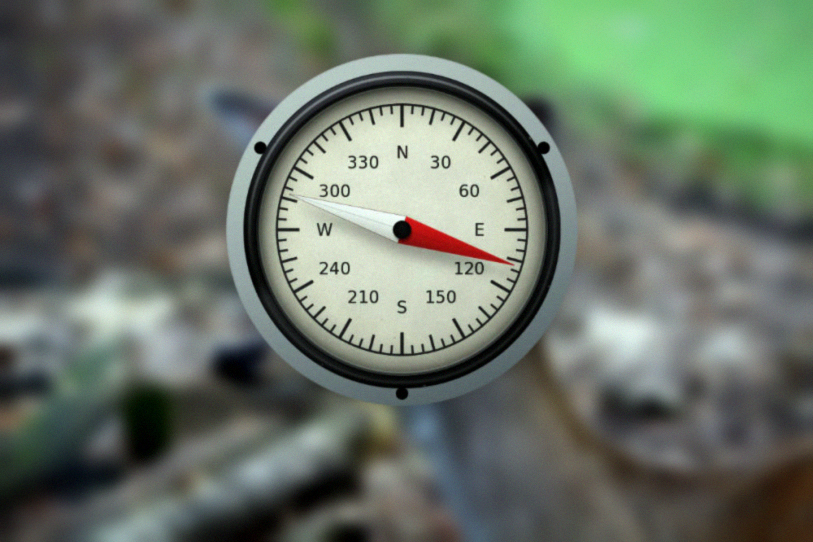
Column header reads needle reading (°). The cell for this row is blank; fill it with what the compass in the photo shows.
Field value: 107.5 °
